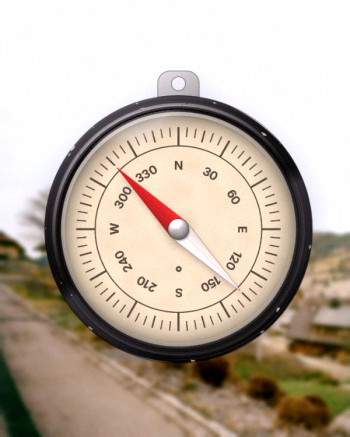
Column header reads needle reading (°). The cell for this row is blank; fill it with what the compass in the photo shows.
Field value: 315 °
